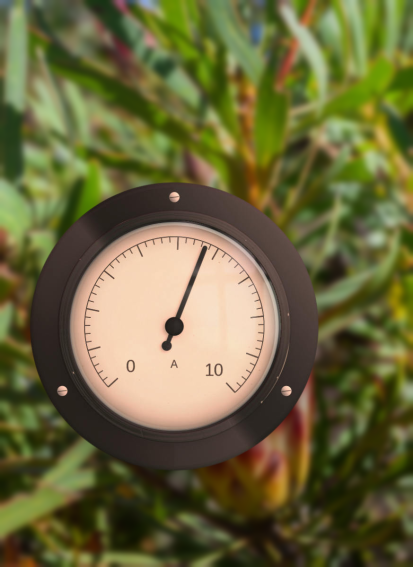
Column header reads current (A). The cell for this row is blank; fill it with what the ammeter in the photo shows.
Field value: 5.7 A
